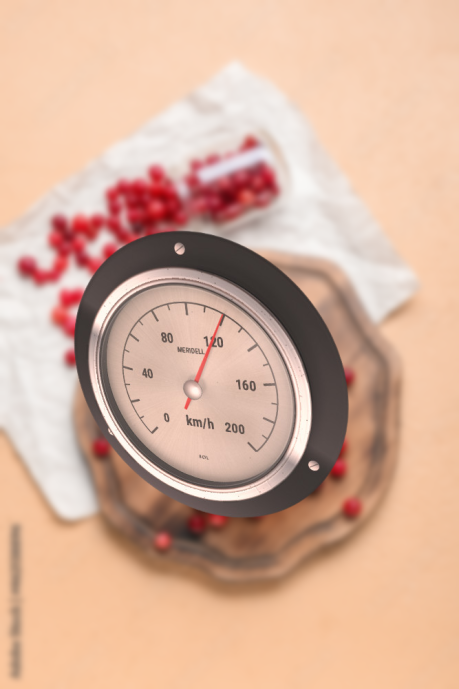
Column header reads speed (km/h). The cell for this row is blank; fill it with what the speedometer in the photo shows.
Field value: 120 km/h
